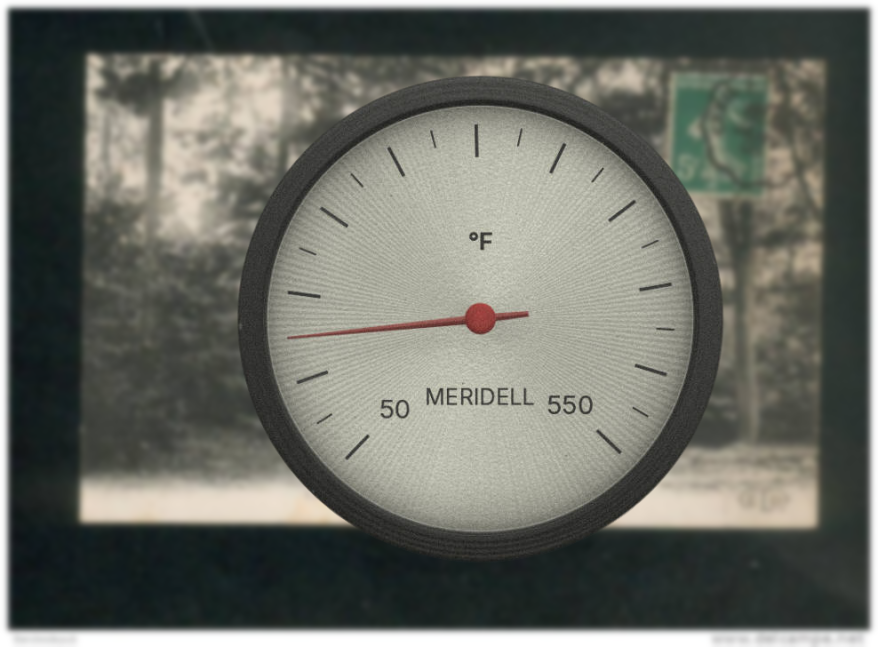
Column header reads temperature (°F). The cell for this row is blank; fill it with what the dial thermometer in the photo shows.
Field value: 125 °F
